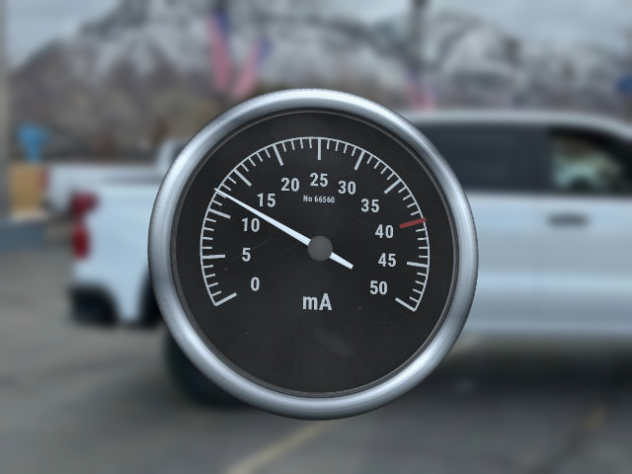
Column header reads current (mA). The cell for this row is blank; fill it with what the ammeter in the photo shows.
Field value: 12 mA
